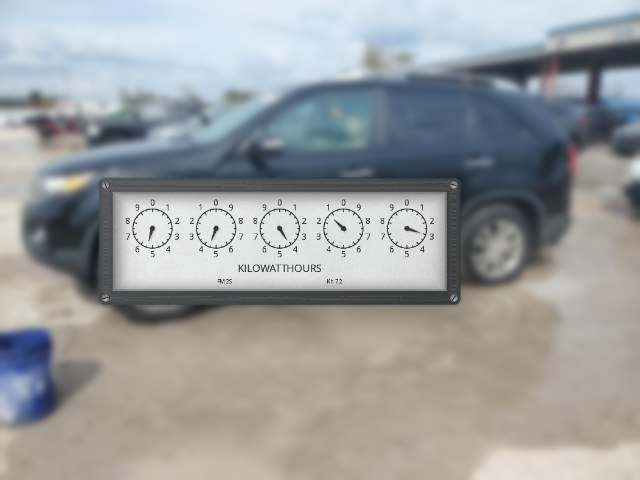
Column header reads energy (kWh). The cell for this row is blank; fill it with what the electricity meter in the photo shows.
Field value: 54413 kWh
